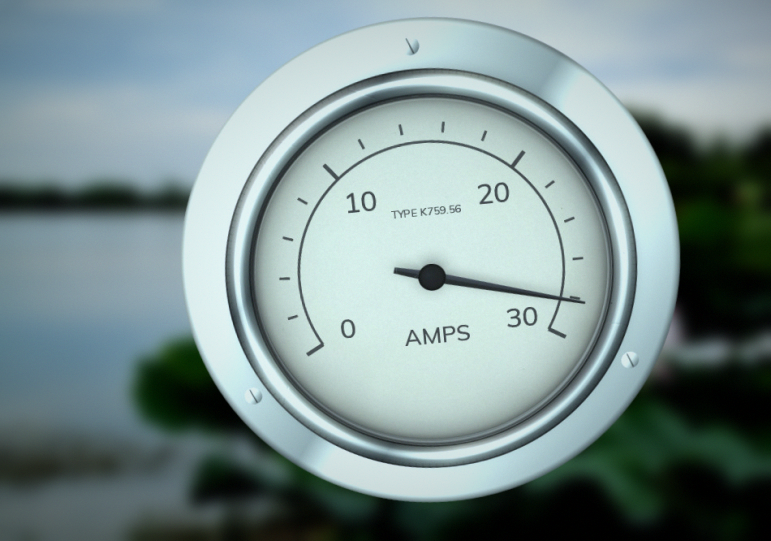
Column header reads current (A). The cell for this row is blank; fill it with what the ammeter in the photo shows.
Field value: 28 A
